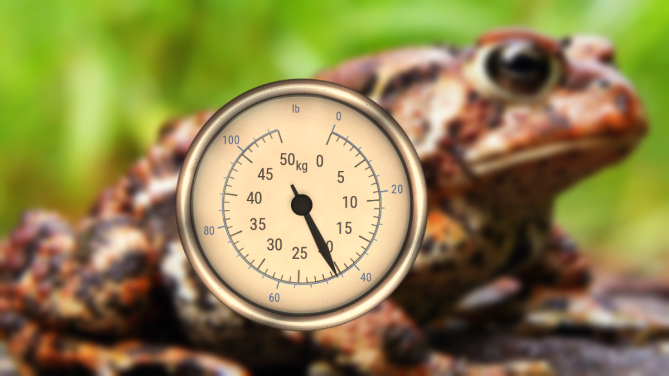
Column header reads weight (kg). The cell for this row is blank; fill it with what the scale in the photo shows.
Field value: 20.5 kg
